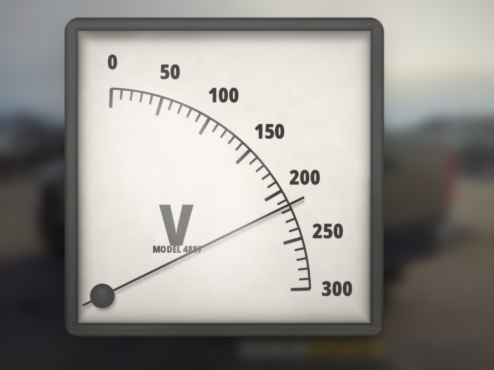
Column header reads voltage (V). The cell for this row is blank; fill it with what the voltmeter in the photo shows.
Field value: 215 V
